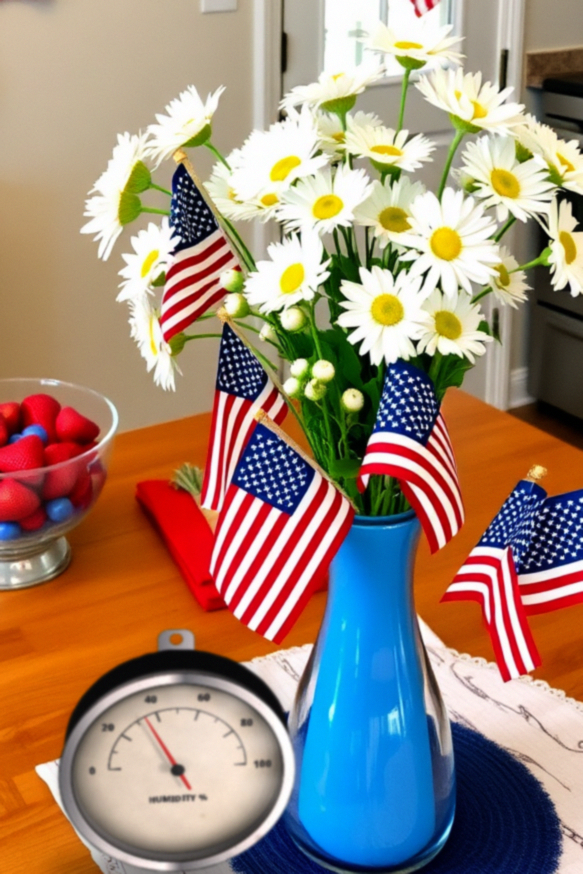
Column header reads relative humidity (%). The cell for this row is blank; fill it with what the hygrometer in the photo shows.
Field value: 35 %
